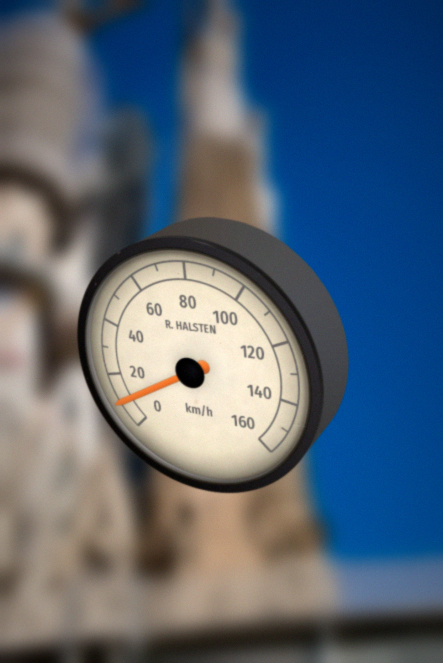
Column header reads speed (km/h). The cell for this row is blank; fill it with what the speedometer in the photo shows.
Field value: 10 km/h
